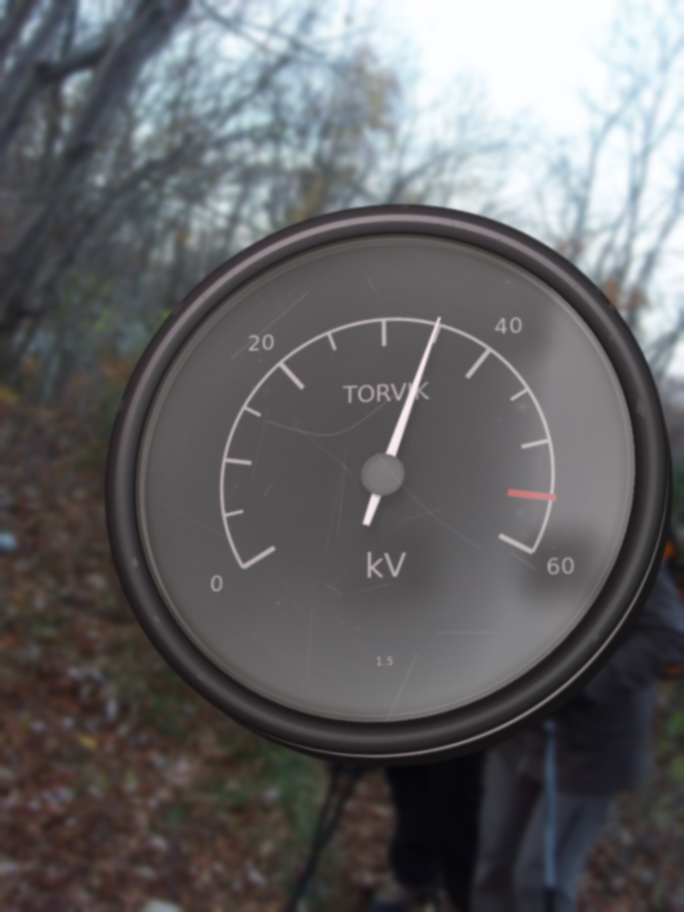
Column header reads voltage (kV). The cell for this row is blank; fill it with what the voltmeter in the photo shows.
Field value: 35 kV
